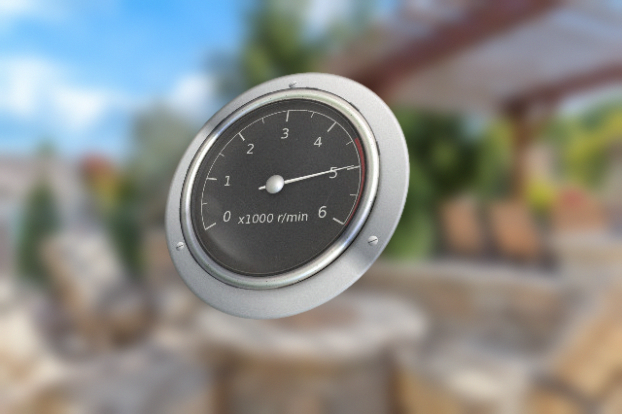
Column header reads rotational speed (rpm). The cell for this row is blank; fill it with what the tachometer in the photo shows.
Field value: 5000 rpm
